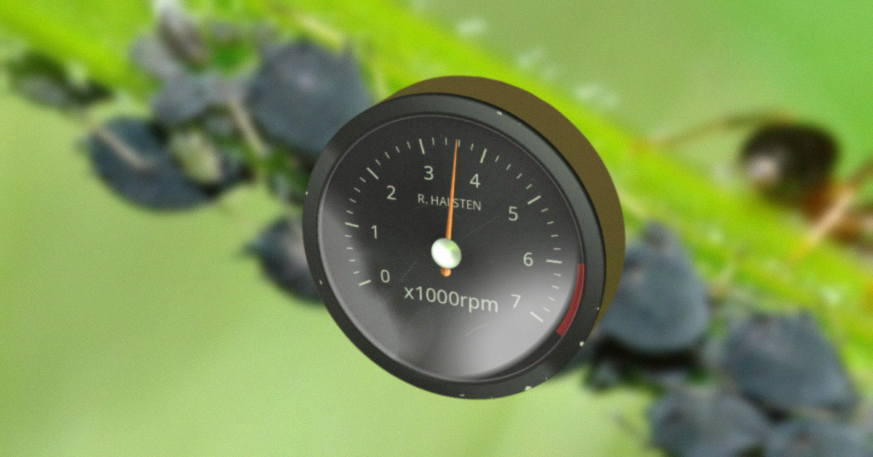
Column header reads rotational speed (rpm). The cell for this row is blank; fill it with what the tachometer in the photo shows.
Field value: 3600 rpm
